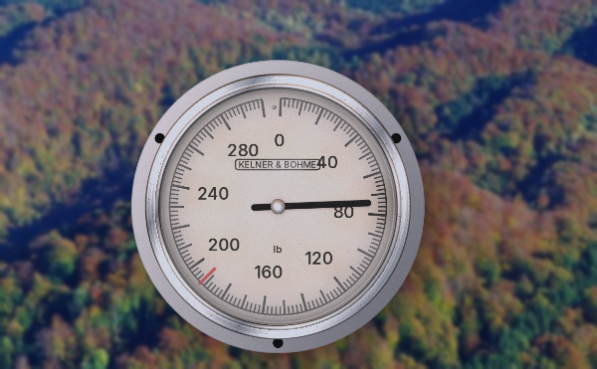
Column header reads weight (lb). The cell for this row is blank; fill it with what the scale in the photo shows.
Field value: 74 lb
